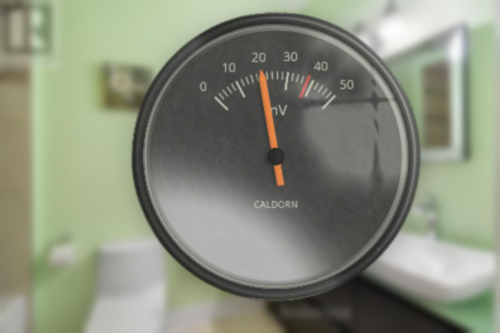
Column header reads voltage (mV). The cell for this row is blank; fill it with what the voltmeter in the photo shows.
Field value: 20 mV
